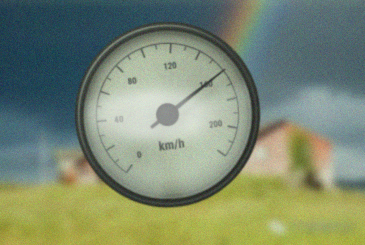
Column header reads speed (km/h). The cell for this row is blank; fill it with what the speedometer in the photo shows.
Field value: 160 km/h
